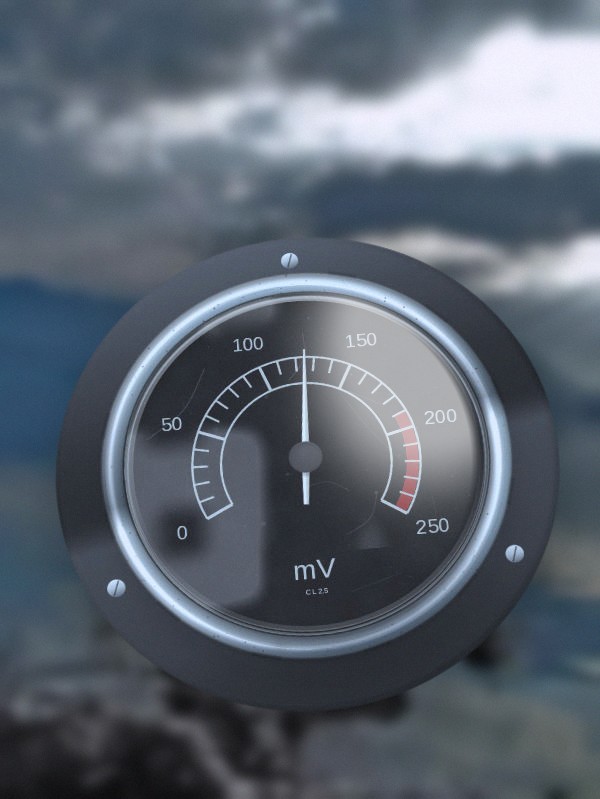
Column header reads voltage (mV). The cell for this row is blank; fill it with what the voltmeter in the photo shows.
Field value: 125 mV
